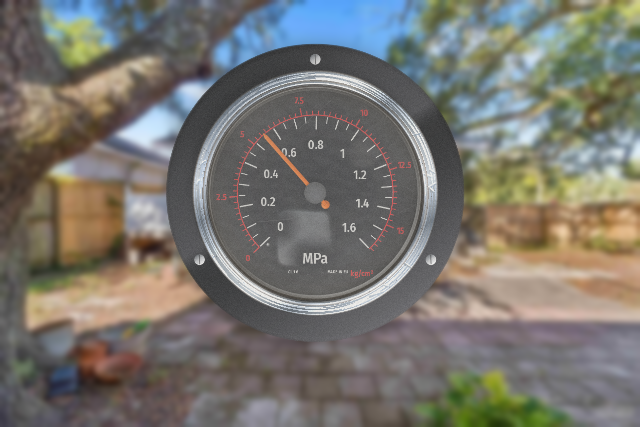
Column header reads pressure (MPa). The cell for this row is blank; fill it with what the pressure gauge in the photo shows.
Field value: 0.55 MPa
